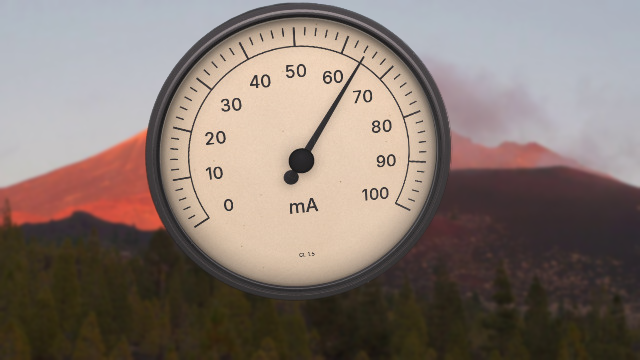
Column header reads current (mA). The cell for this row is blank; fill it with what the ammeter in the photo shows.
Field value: 64 mA
